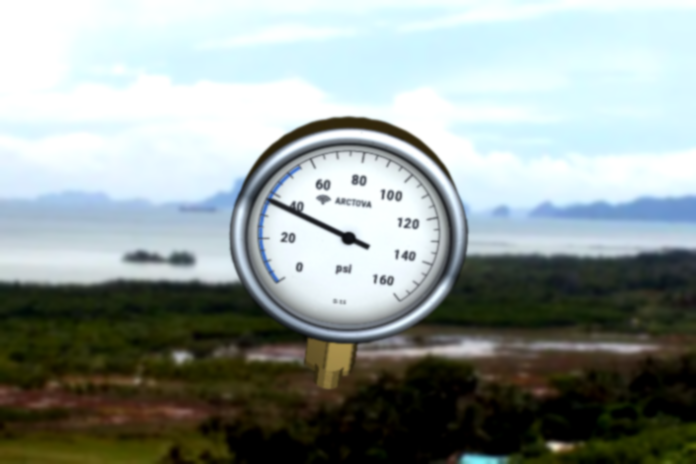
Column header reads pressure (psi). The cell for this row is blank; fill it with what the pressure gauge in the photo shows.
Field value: 37.5 psi
